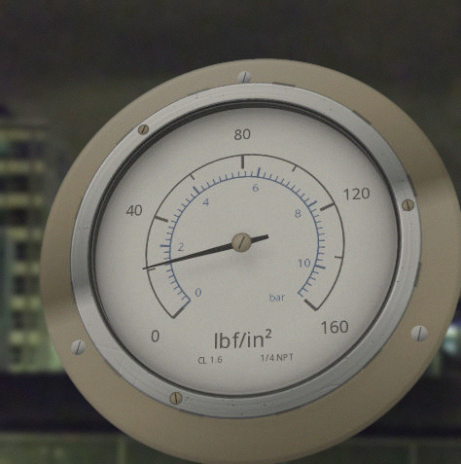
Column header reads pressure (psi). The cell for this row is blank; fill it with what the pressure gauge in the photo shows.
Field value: 20 psi
